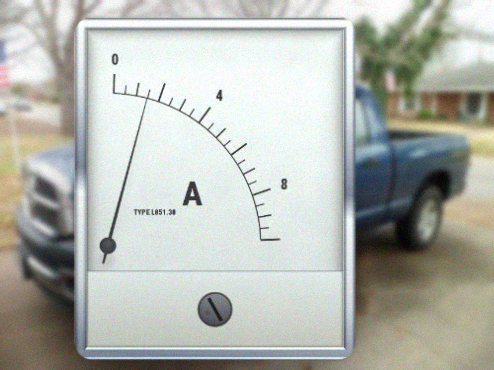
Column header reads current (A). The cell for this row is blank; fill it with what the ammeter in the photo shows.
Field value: 1.5 A
